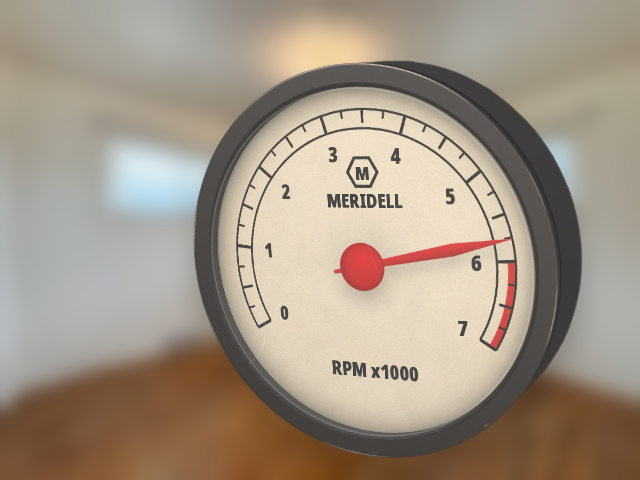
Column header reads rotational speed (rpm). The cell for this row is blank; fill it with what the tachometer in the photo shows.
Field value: 5750 rpm
